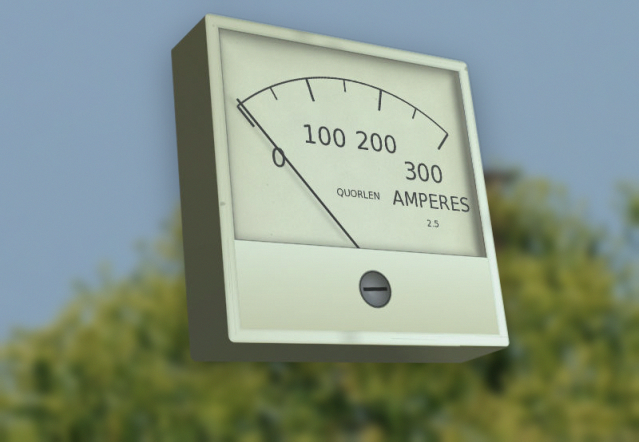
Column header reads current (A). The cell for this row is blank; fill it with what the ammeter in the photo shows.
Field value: 0 A
